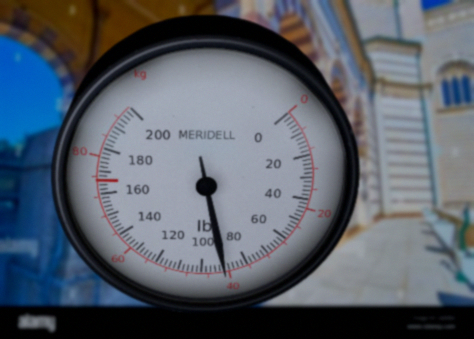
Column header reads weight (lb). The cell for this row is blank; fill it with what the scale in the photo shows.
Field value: 90 lb
